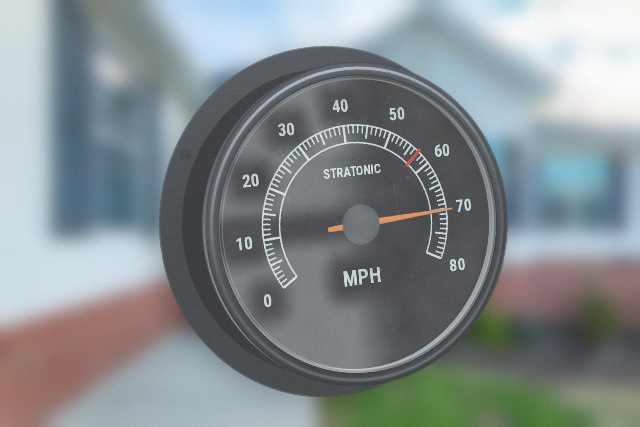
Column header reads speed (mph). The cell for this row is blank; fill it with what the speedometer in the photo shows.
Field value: 70 mph
